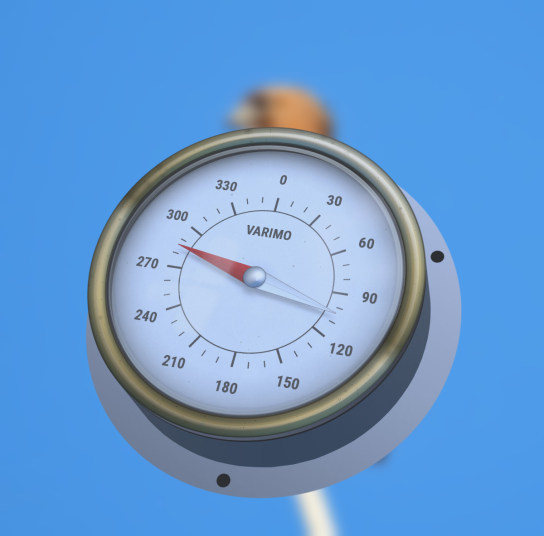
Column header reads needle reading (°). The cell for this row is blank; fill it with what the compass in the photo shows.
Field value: 285 °
